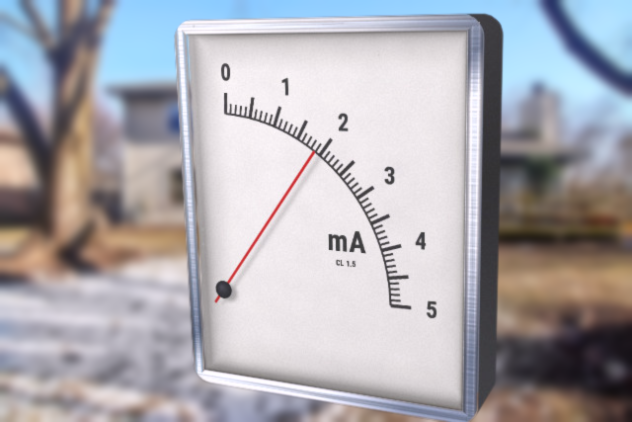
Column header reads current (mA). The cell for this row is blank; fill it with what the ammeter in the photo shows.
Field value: 1.9 mA
